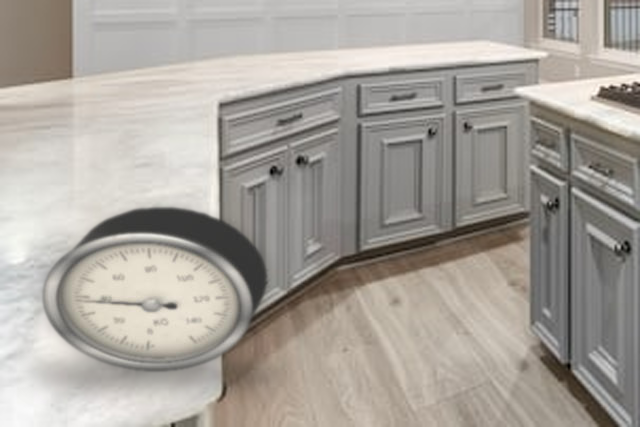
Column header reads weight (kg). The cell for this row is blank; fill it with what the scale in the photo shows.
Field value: 40 kg
